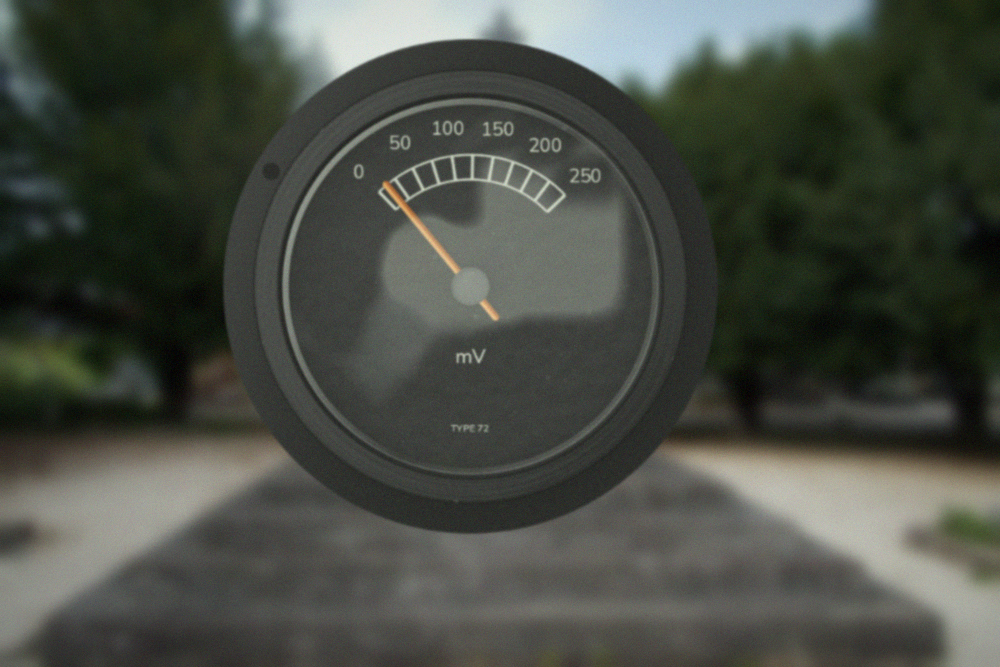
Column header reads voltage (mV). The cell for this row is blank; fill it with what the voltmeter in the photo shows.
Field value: 12.5 mV
